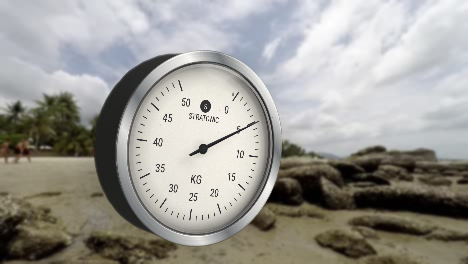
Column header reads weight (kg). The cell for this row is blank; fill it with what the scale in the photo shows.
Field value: 5 kg
